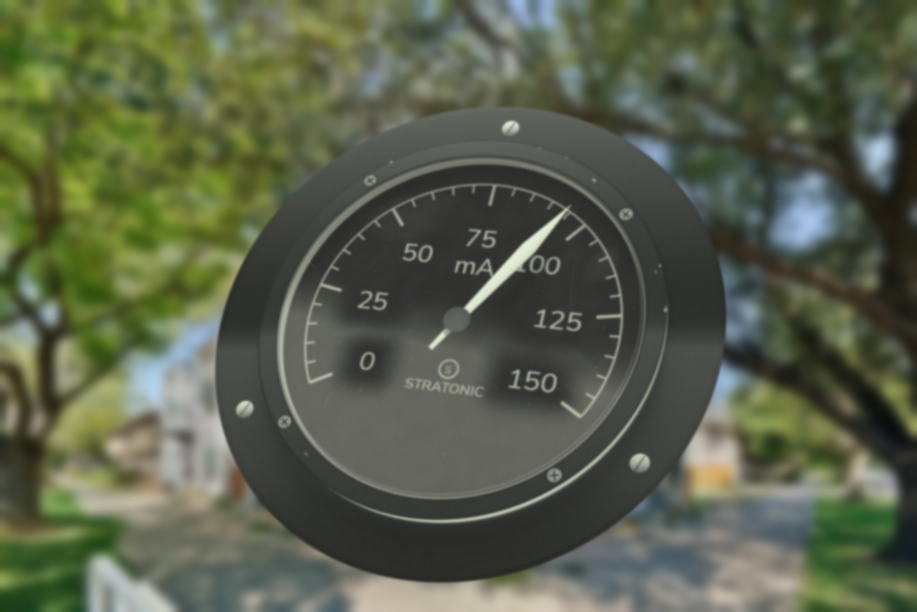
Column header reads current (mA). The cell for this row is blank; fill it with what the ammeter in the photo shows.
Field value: 95 mA
